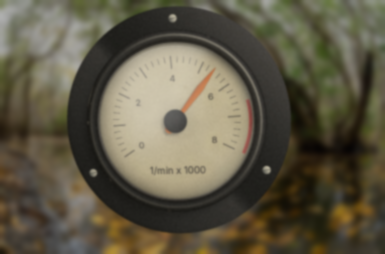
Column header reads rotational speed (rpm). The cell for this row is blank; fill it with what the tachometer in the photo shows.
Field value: 5400 rpm
